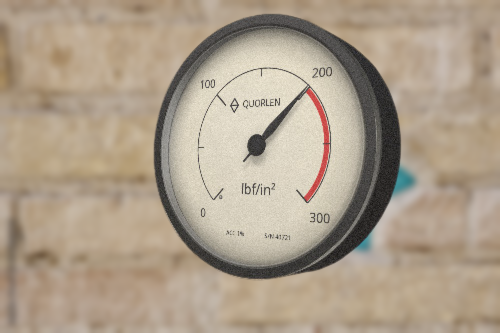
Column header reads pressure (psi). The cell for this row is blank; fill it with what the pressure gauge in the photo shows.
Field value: 200 psi
